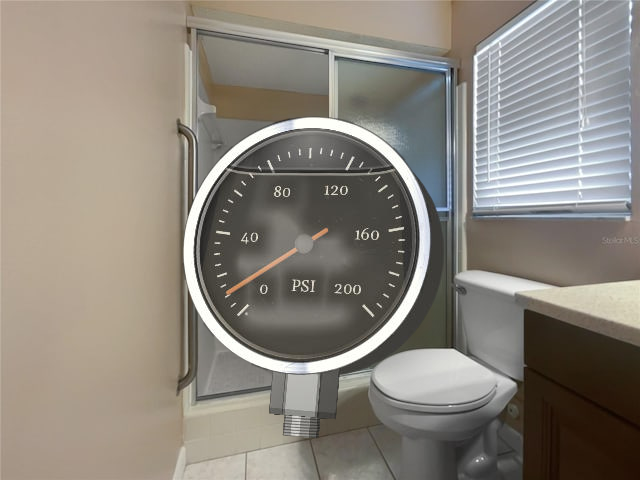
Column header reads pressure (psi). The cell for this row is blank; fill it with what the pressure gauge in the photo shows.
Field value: 10 psi
